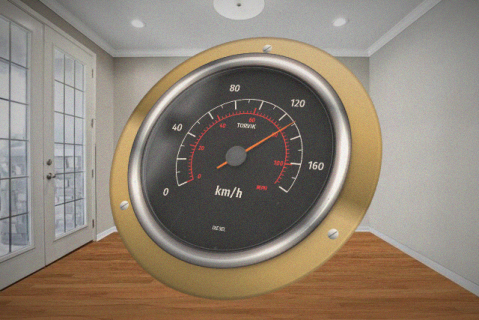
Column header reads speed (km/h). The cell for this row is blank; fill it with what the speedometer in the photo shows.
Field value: 130 km/h
